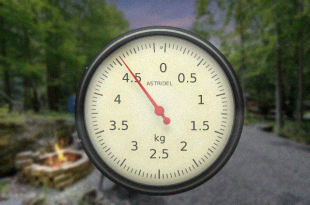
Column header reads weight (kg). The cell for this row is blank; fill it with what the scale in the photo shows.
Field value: 4.55 kg
